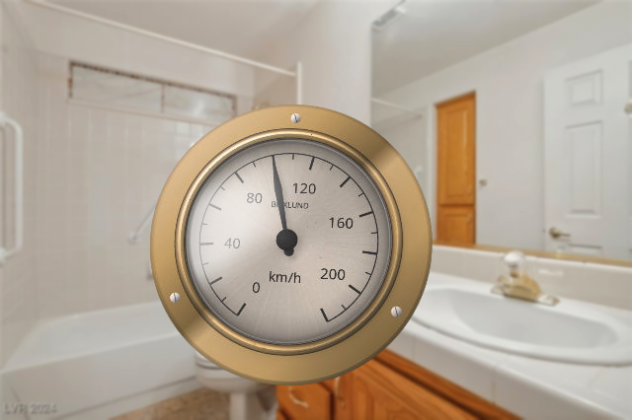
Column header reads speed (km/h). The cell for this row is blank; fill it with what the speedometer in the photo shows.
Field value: 100 km/h
